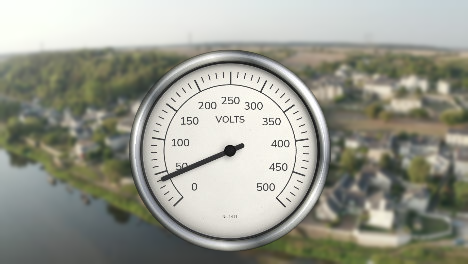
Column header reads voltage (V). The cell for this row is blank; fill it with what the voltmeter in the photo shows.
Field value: 40 V
